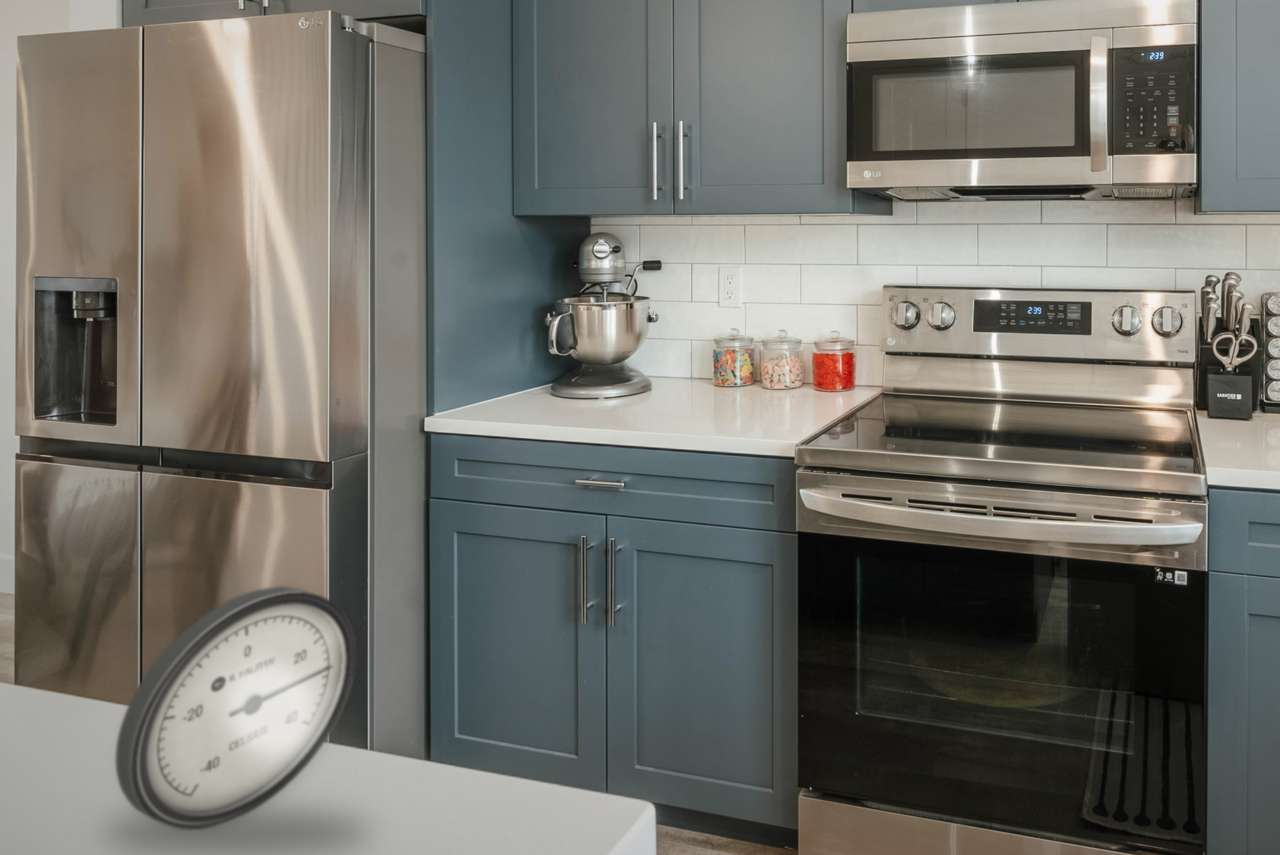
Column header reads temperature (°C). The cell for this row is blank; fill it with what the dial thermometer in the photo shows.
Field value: 28 °C
